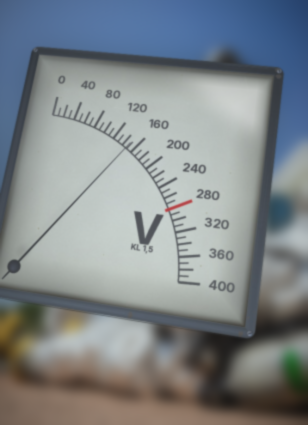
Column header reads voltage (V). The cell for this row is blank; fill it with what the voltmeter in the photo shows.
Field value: 150 V
